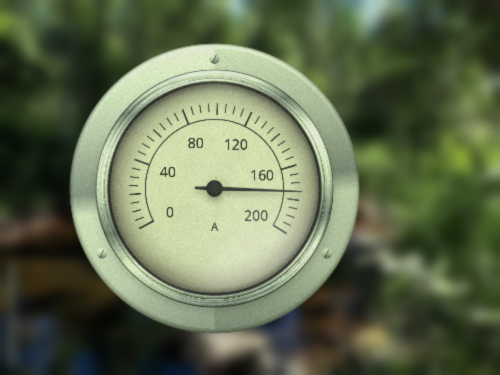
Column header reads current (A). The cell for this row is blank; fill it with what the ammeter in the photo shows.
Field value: 175 A
